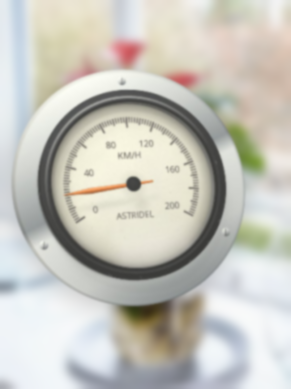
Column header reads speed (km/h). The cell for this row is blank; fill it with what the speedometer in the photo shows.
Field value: 20 km/h
